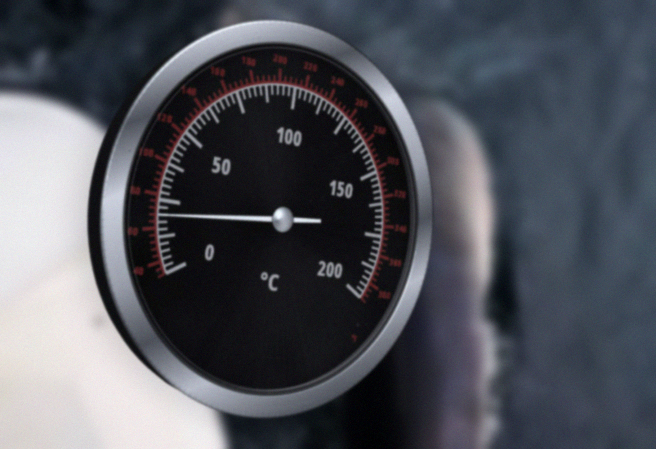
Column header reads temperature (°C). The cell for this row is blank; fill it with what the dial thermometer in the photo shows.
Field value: 20 °C
